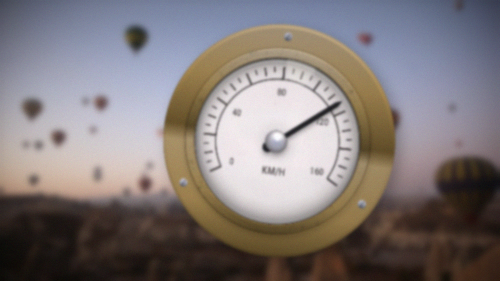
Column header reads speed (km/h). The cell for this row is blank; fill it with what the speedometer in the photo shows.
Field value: 115 km/h
